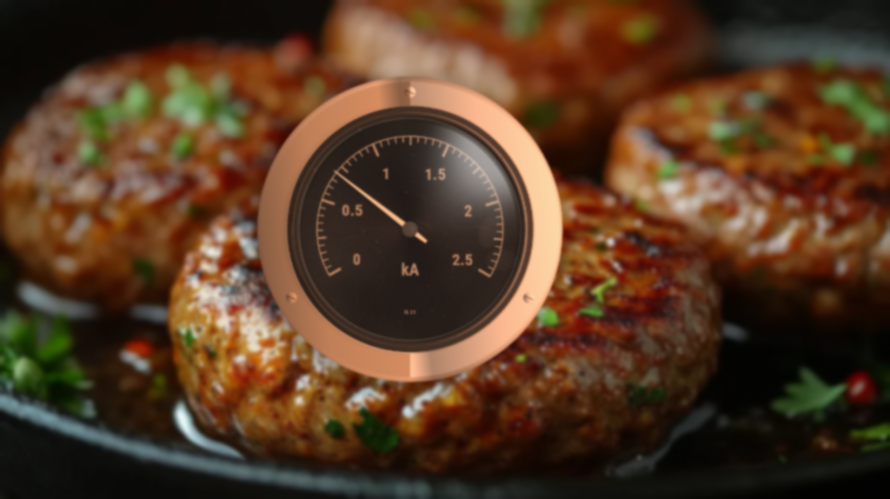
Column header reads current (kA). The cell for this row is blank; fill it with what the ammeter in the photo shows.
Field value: 0.7 kA
